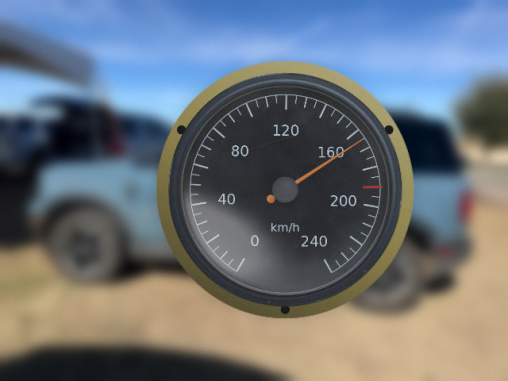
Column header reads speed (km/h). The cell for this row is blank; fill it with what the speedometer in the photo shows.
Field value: 165 km/h
